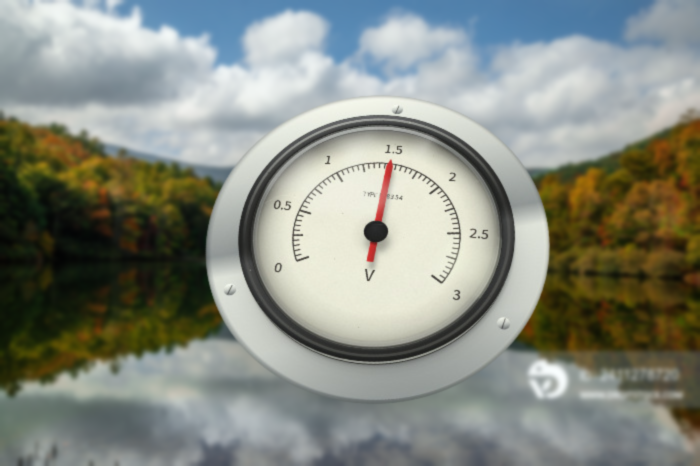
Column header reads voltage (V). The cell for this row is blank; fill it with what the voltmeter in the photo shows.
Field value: 1.5 V
